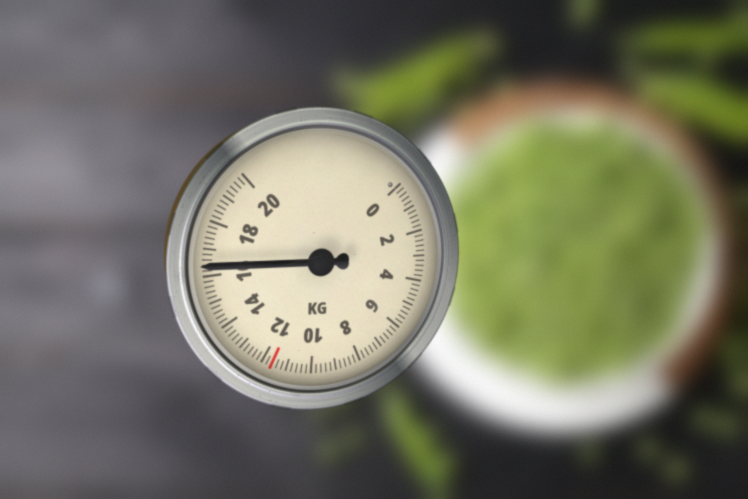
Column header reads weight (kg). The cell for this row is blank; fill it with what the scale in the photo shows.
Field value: 16.4 kg
